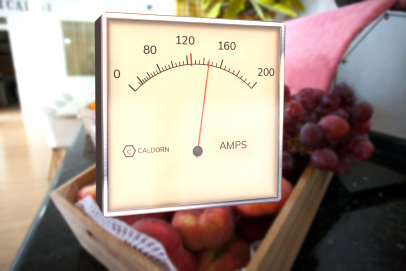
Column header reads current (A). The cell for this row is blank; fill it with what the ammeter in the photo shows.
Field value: 145 A
